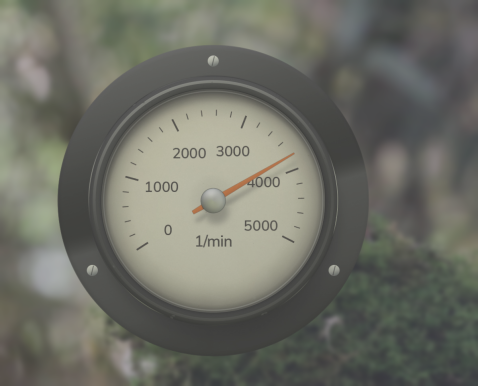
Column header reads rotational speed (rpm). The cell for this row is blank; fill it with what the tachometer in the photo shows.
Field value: 3800 rpm
